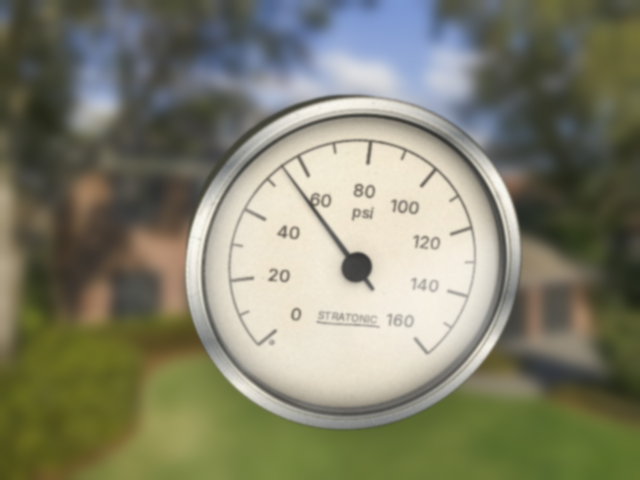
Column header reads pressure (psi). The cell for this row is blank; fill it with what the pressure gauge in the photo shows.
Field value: 55 psi
